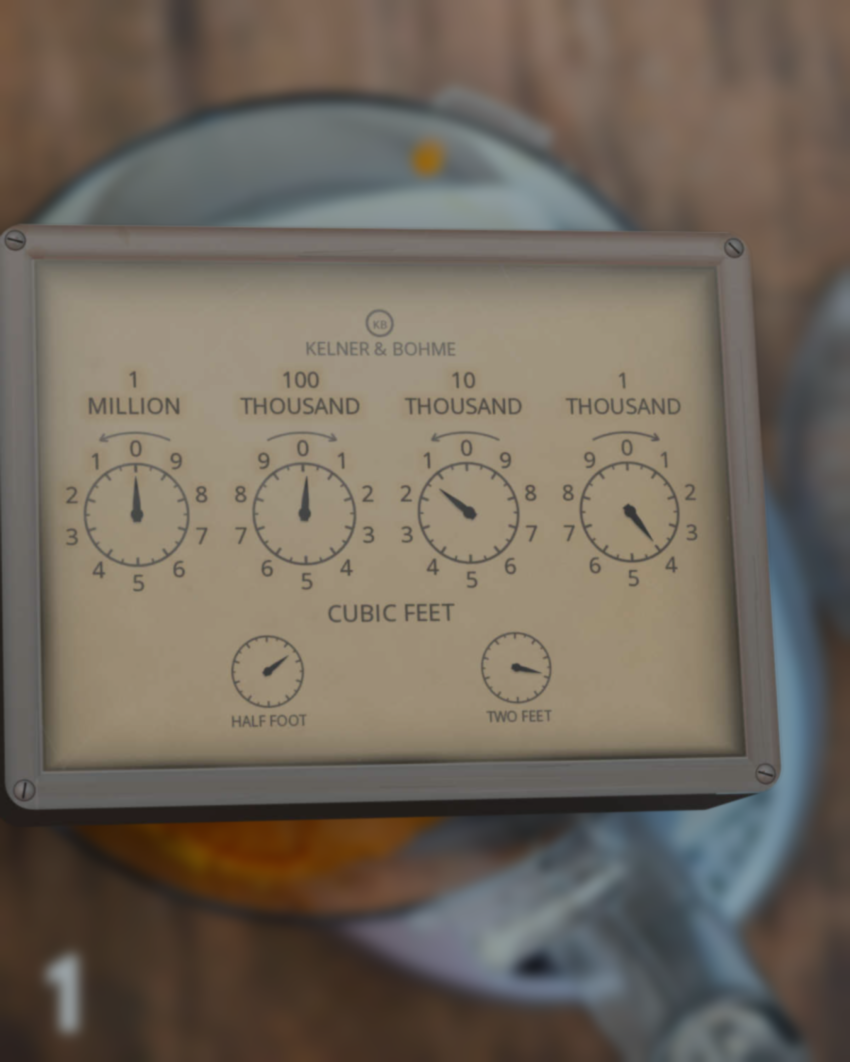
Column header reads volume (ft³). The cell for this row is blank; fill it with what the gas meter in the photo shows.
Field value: 1400 ft³
